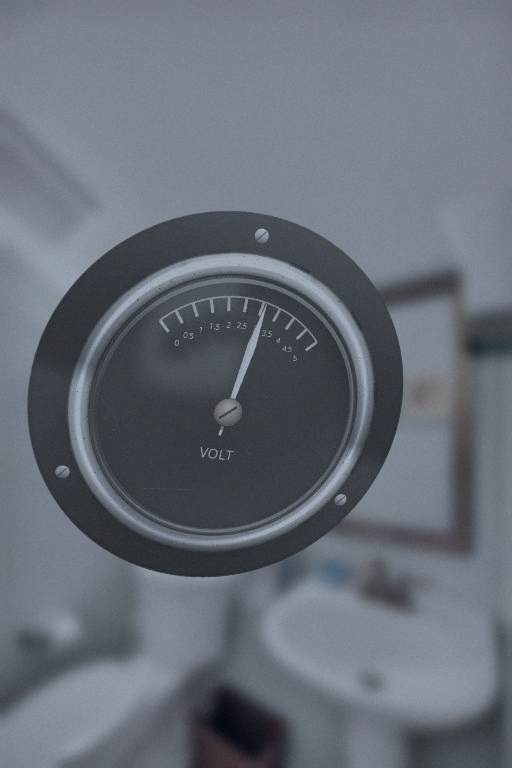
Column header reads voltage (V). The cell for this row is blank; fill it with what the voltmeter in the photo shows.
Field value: 3 V
